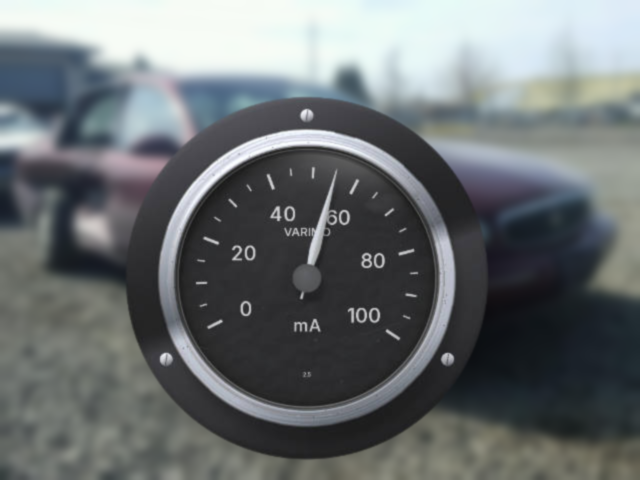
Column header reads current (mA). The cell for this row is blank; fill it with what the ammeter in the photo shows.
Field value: 55 mA
